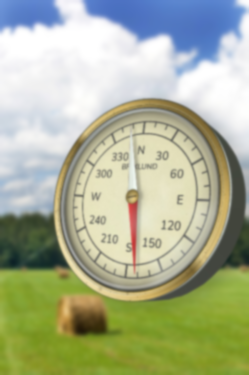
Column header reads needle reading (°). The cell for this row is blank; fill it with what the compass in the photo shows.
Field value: 170 °
